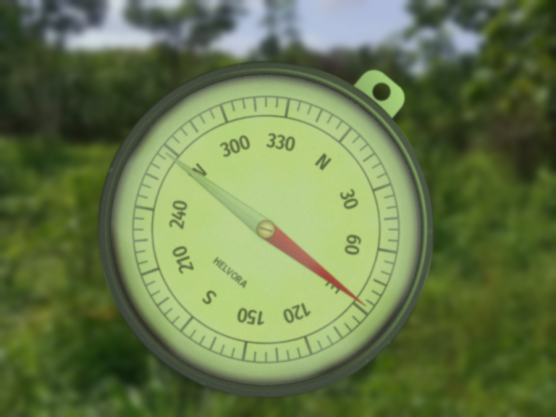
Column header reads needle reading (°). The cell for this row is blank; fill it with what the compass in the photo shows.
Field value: 87.5 °
